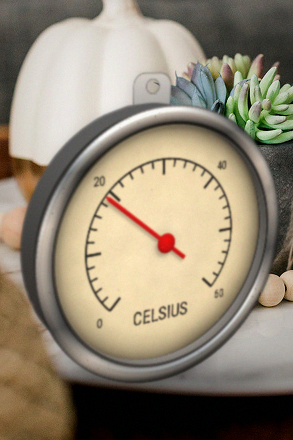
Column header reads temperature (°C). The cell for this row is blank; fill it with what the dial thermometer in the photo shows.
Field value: 19 °C
